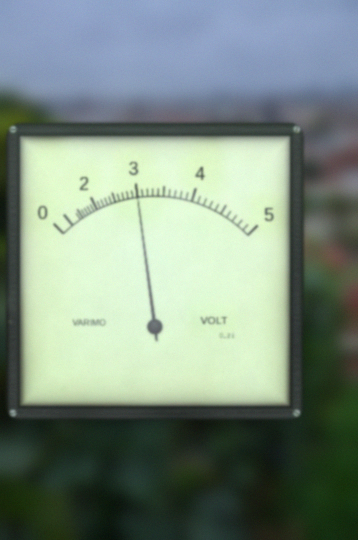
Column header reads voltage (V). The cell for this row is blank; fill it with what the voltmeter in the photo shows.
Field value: 3 V
